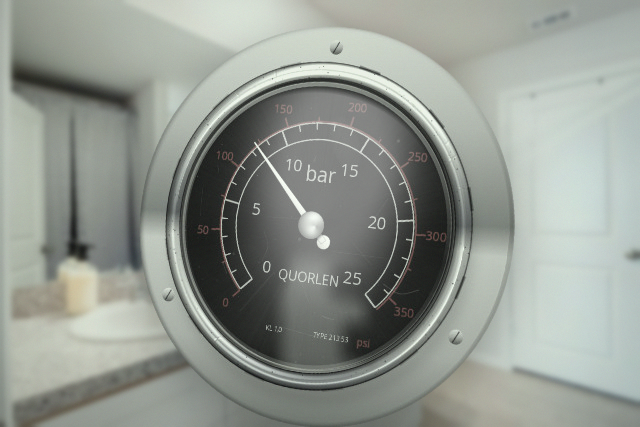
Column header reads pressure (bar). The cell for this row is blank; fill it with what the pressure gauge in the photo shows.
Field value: 8.5 bar
